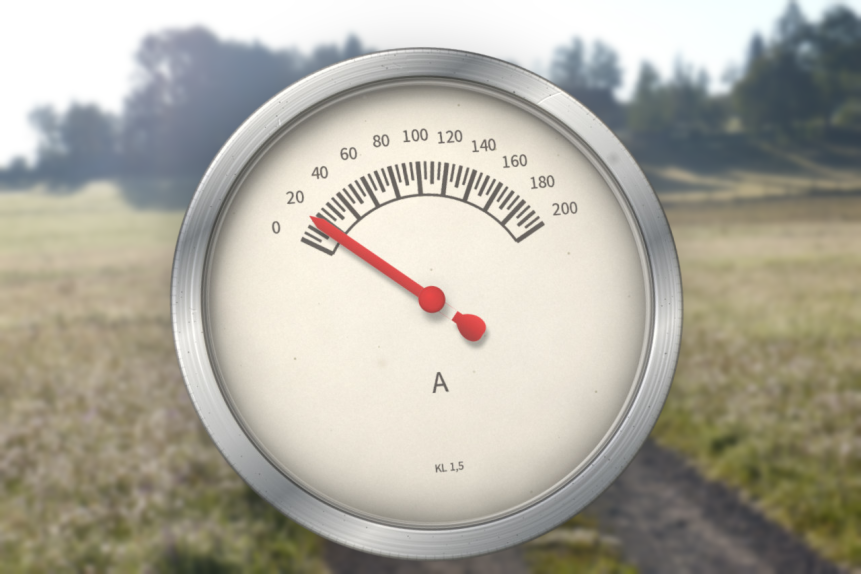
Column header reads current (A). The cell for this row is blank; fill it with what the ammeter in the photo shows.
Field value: 15 A
